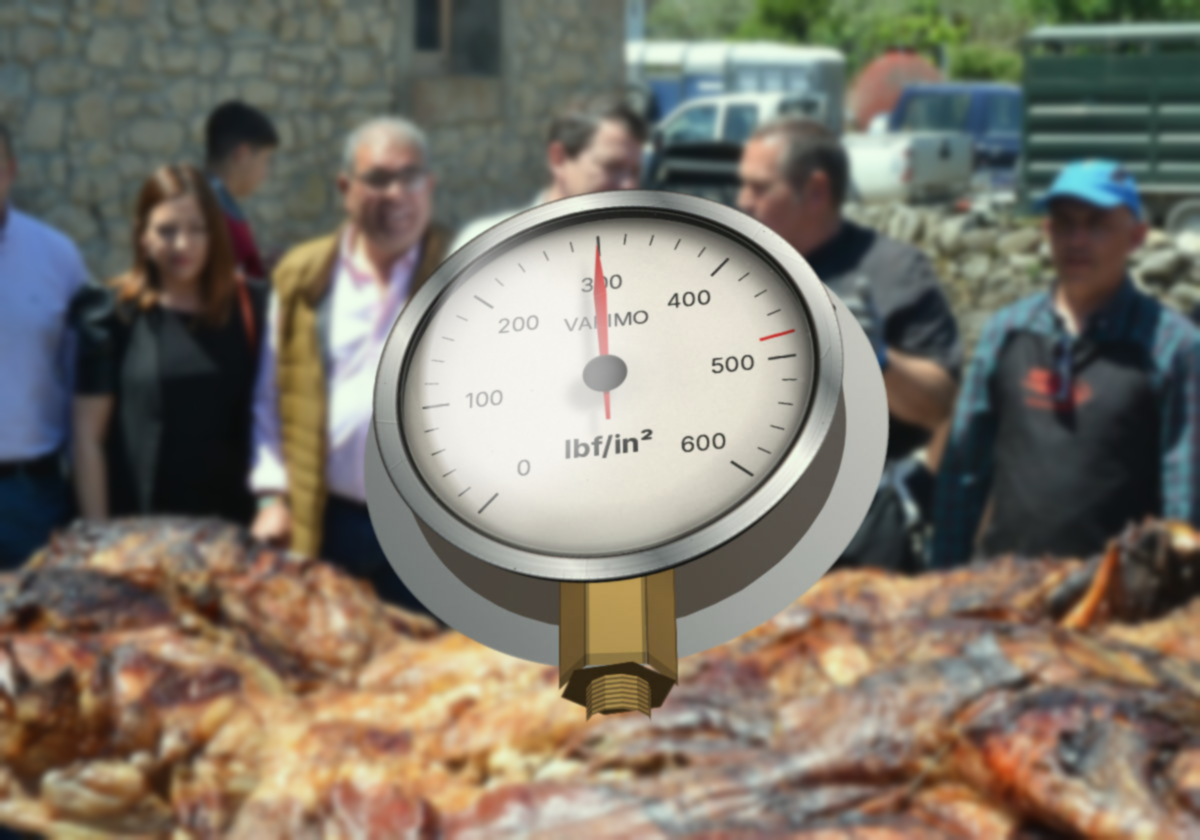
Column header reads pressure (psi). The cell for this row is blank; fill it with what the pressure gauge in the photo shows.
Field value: 300 psi
